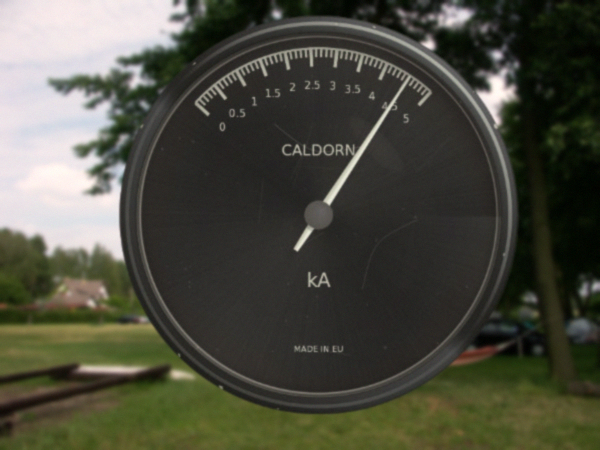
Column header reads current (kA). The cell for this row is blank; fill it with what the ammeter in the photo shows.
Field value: 4.5 kA
